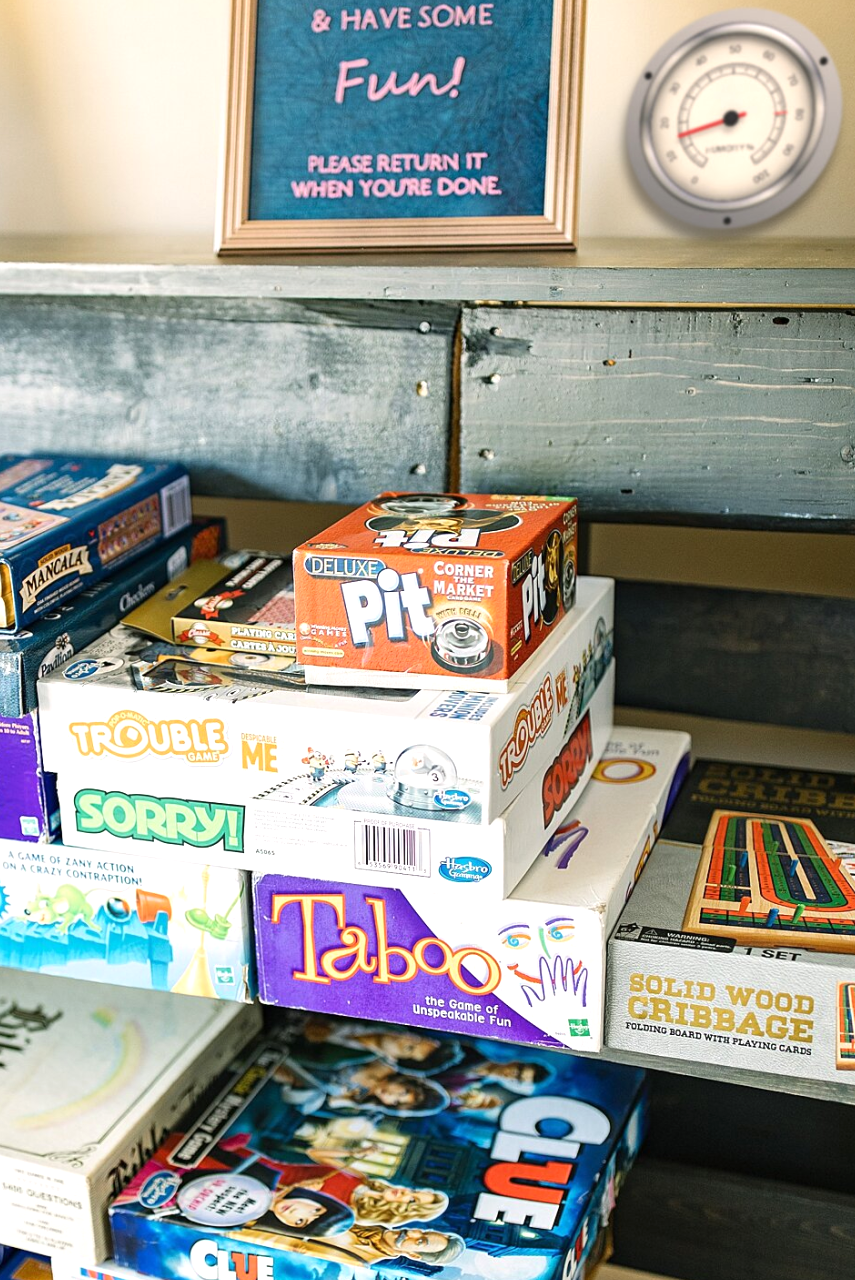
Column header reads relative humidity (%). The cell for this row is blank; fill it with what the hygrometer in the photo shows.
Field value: 15 %
